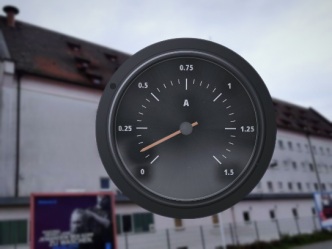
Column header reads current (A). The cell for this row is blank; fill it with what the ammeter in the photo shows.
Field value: 0.1 A
